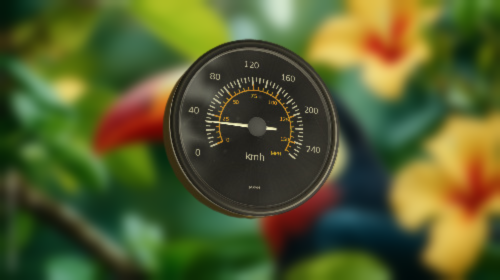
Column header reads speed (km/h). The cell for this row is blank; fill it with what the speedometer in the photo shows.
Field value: 30 km/h
